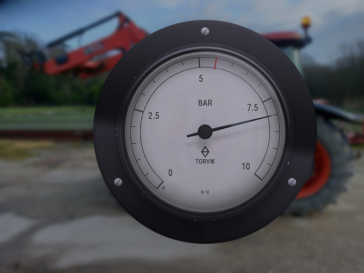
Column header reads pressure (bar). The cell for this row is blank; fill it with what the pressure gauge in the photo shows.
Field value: 8 bar
